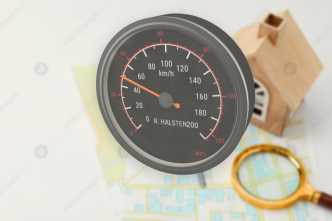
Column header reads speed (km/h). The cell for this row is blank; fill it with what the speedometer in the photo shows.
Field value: 50 km/h
